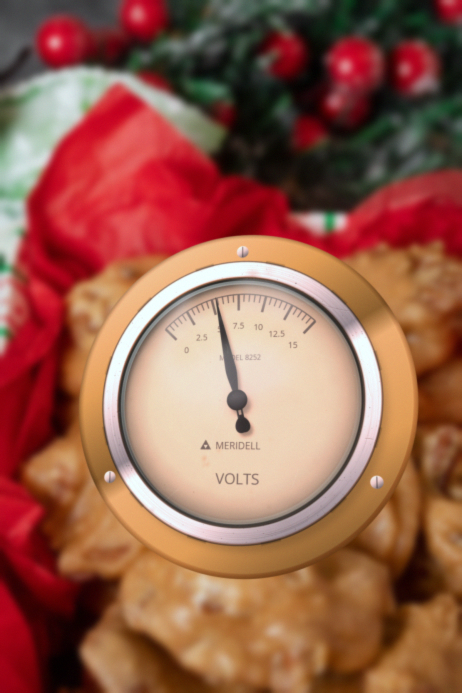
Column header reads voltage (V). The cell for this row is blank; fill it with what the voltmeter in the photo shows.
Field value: 5.5 V
